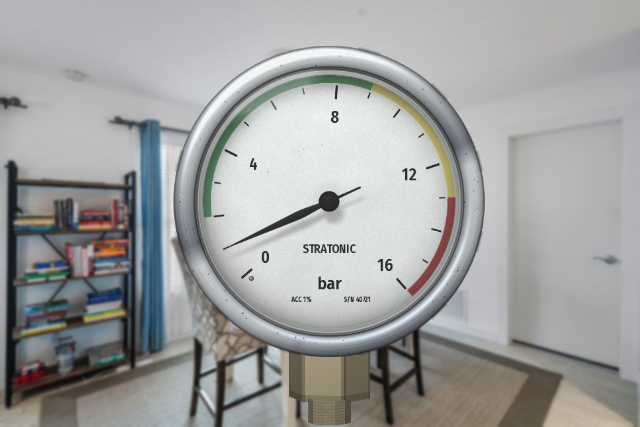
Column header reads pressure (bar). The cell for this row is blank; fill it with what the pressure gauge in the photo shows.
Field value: 1 bar
